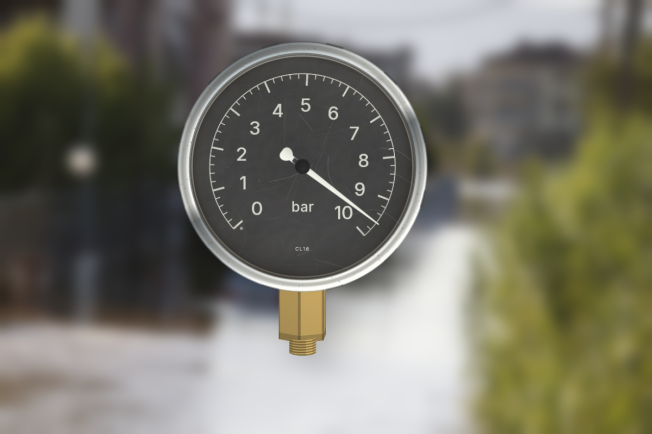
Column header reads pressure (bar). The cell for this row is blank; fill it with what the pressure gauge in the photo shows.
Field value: 9.6 bar
